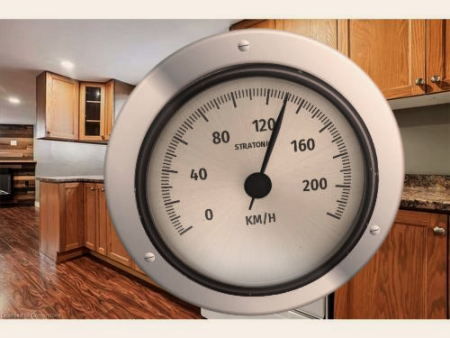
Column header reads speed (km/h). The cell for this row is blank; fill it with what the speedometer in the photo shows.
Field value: 130 km/h
